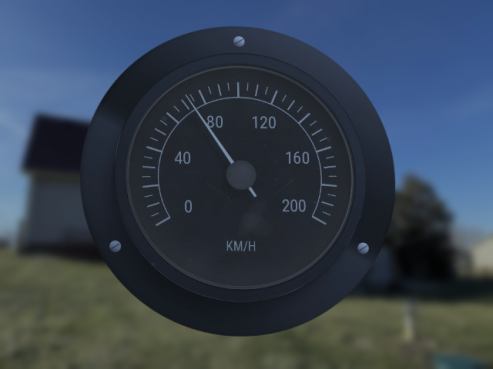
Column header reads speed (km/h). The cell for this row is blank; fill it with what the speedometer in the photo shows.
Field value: 72.5 km/h
